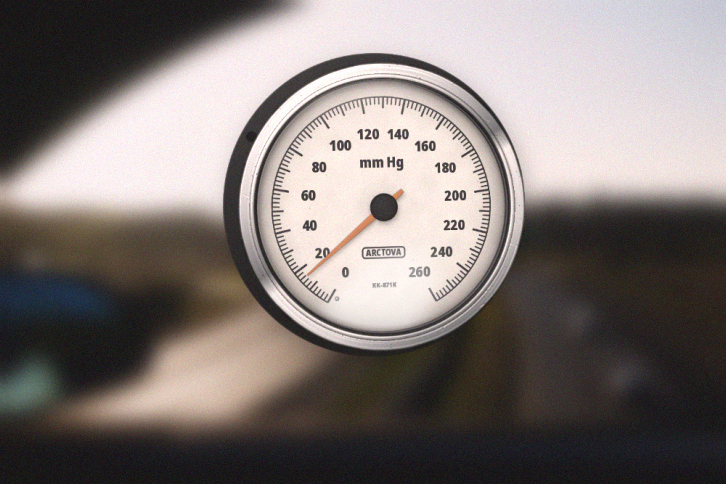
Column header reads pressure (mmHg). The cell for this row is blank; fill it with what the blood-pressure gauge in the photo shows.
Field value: 16 mmHg
